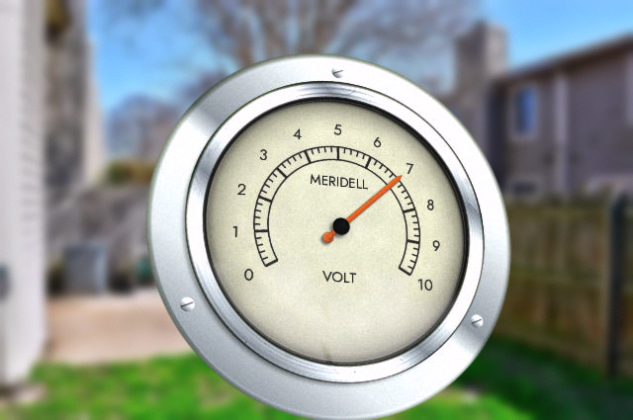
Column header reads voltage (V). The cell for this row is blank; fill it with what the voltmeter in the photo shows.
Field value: 7 V
